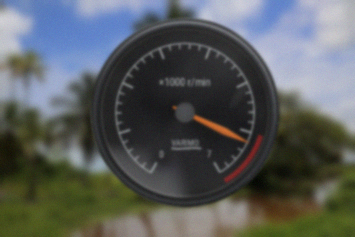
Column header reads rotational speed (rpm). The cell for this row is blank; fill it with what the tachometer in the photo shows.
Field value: 6200 rpm
